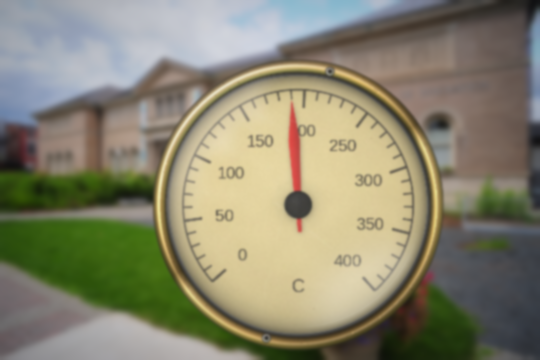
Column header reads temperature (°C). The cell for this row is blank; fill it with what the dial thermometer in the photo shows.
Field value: 190 °C
